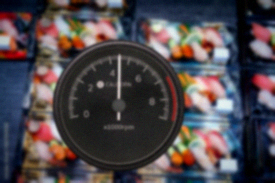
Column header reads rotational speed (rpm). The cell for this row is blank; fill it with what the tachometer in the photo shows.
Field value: 4500 rpm
